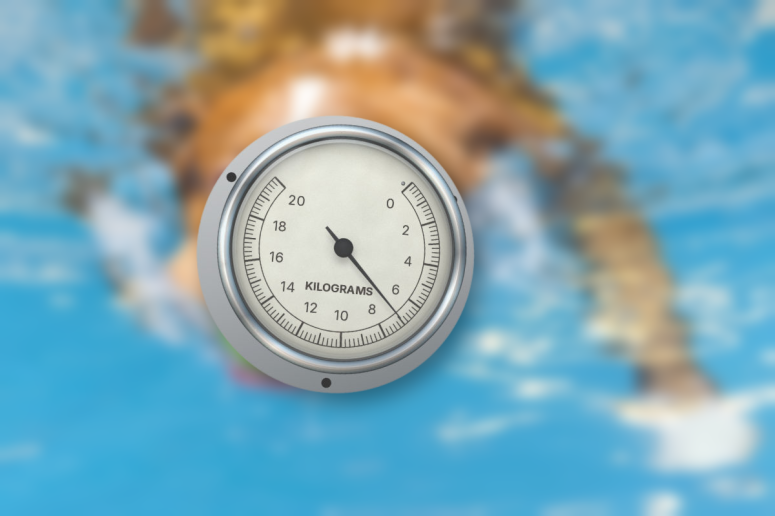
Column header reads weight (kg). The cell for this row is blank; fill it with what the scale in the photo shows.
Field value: 7 kg
